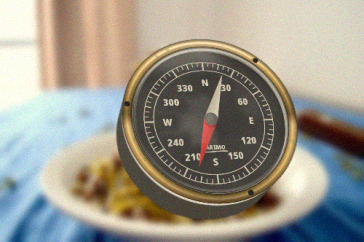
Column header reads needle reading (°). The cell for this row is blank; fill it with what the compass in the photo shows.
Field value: 200 °
